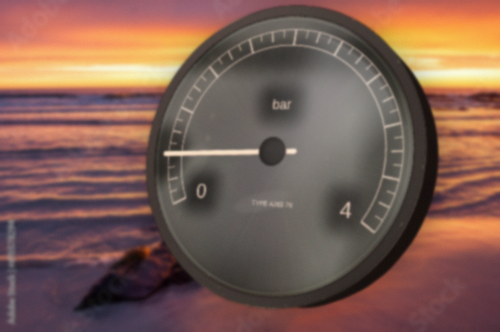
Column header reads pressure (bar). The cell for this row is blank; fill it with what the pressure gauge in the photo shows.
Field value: 0.4 bar
